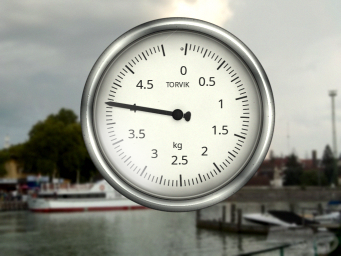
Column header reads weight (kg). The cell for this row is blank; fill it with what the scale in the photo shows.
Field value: 4 kg
